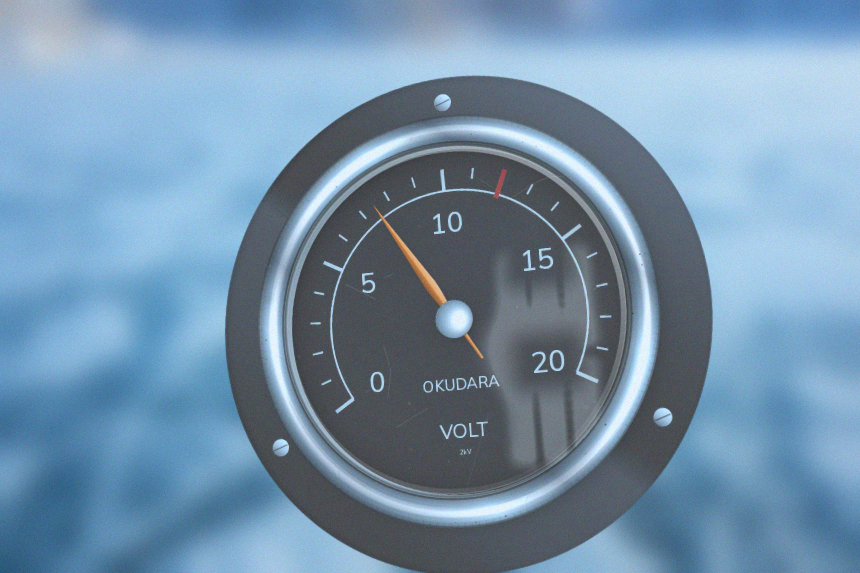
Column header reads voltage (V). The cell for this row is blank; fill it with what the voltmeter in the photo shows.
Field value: 7.5 V
